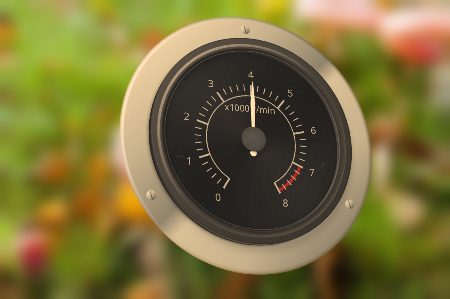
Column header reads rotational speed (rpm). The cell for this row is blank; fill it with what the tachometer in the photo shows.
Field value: 4000 rpm
